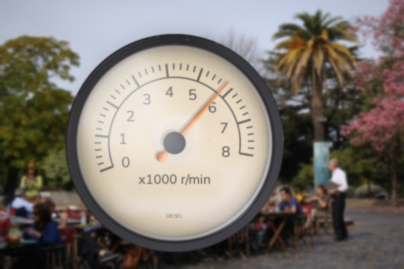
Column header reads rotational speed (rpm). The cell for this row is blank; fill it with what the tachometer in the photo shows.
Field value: 5800 rpm
